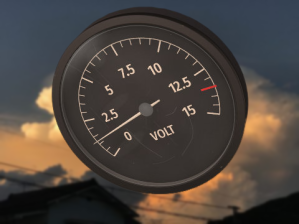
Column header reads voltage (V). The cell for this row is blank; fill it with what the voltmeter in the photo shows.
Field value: 1.25 V
